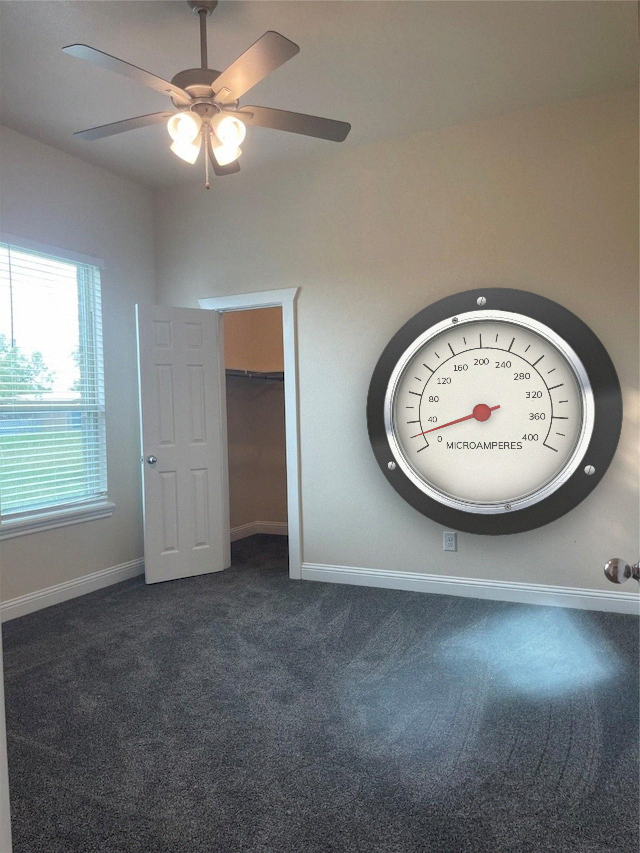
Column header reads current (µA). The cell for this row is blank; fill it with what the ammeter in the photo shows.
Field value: 20 µA
